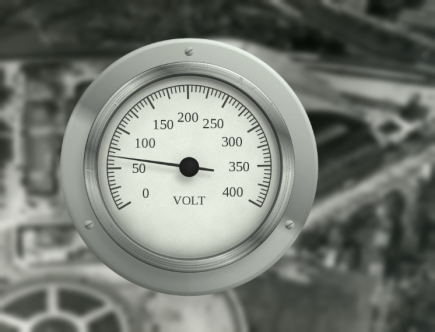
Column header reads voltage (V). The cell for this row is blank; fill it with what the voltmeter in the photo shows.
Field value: 65 V
